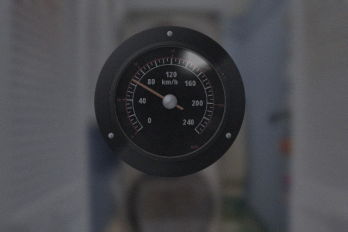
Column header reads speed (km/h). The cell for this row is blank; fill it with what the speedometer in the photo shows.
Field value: 65 km/h
